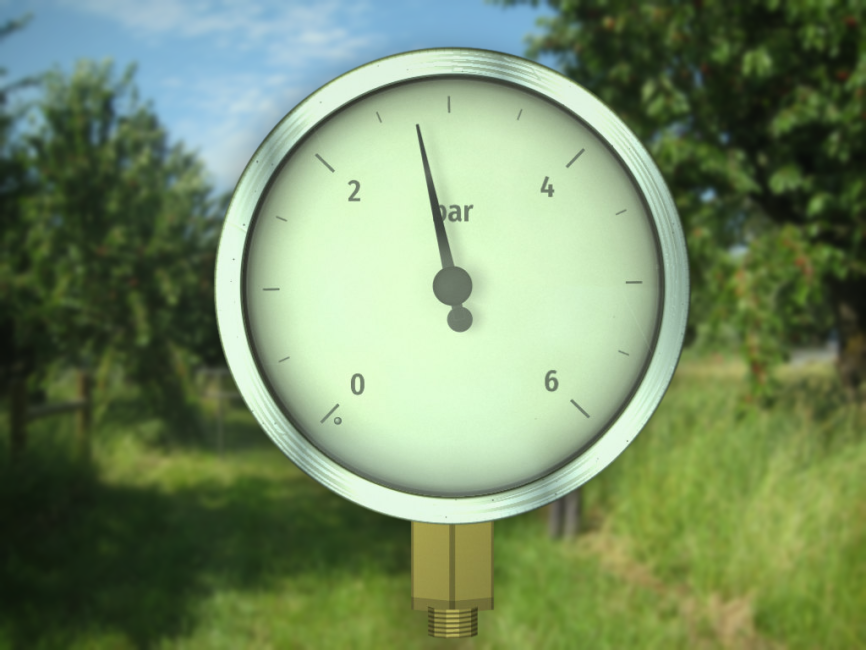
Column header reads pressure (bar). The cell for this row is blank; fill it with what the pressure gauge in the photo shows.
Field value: 2.75 bar
